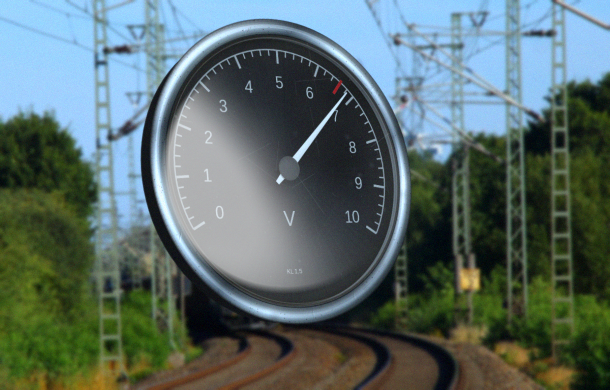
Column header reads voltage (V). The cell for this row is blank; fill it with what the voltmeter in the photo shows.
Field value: 6.8 V
